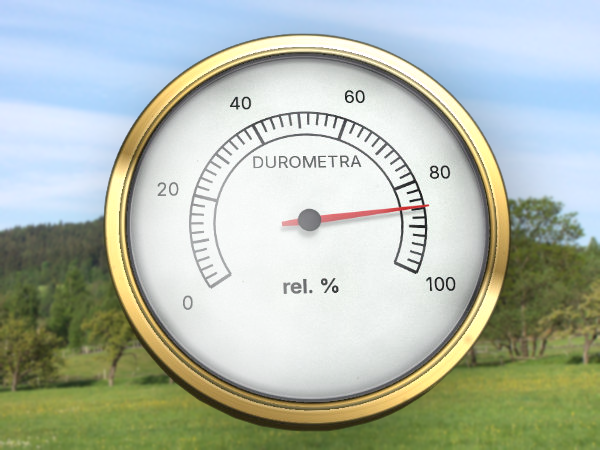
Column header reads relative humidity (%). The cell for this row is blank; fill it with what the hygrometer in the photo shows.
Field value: 86 %
